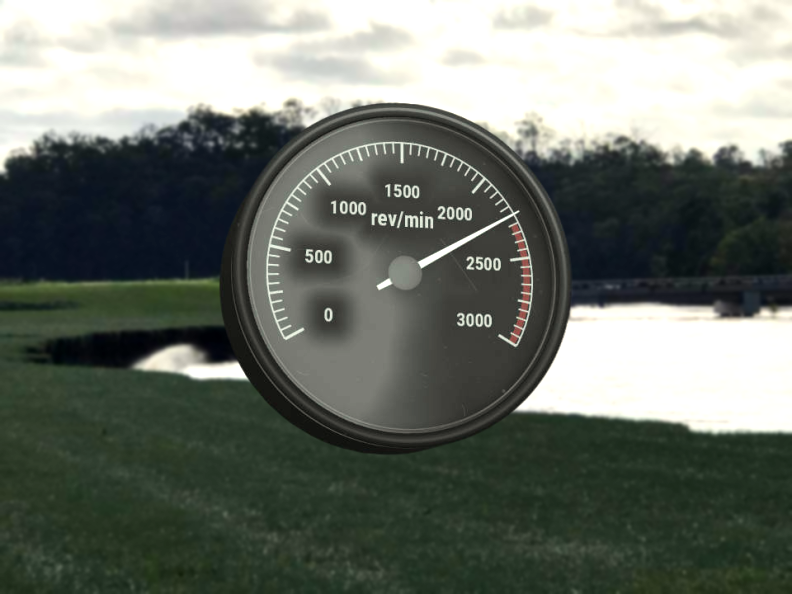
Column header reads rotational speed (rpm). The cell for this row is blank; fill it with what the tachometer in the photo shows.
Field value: 2250 rpm
